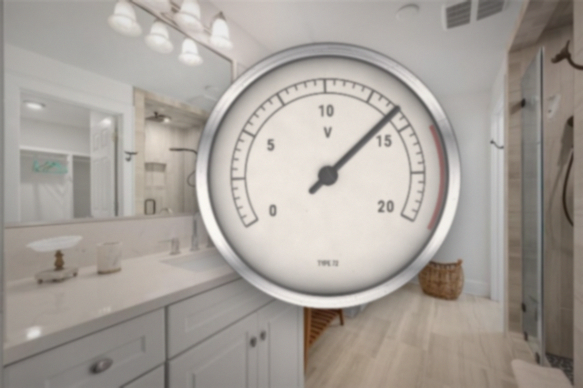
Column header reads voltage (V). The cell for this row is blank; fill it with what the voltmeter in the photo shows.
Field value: 14 V
